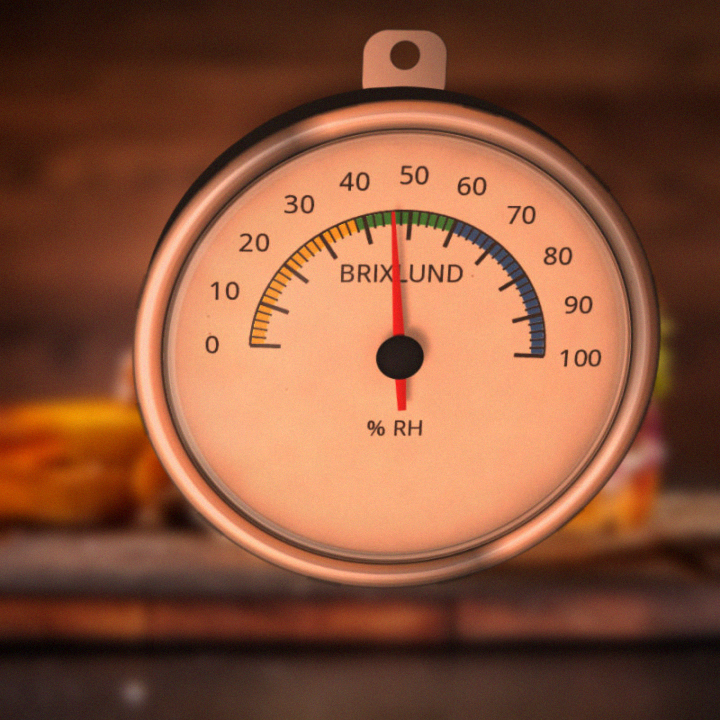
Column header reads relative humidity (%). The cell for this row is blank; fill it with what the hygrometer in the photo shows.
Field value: 46 %
